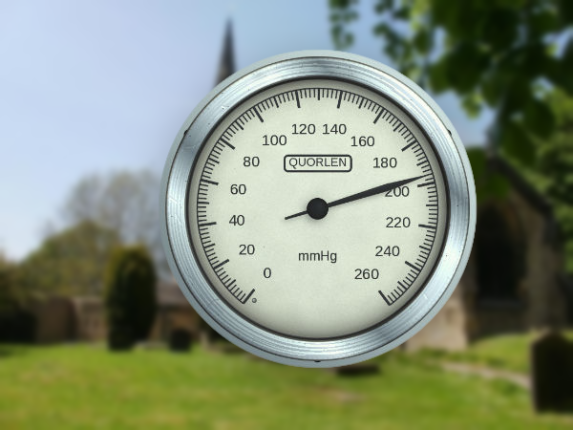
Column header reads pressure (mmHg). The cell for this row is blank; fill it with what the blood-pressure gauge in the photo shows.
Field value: 196 mmHg
